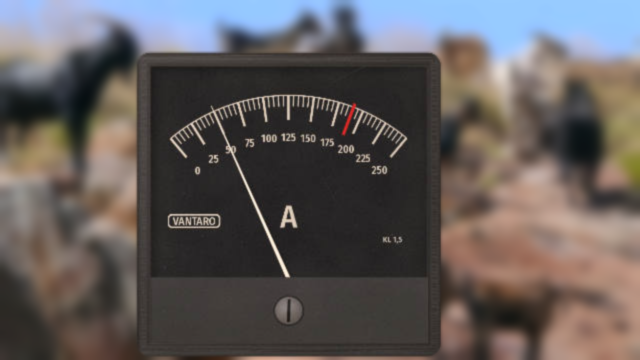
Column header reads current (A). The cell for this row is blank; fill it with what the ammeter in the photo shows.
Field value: 50 A
